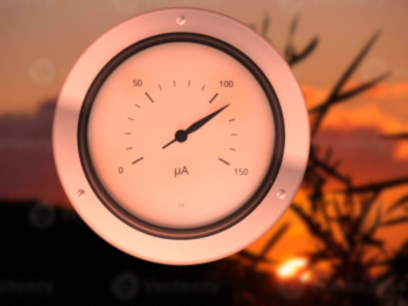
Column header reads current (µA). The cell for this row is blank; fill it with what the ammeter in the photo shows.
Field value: 110 µA
